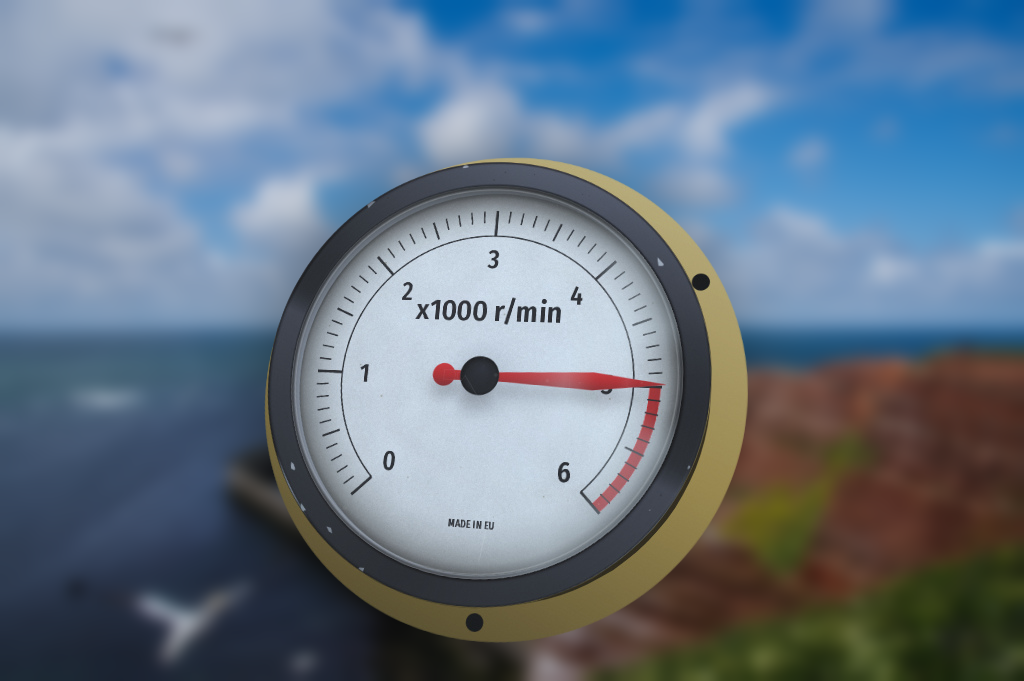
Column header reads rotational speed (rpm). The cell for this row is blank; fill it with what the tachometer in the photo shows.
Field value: 5000 rpm
